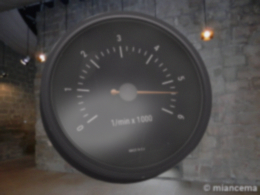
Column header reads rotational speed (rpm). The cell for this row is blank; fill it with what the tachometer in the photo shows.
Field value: 5400 rpm
